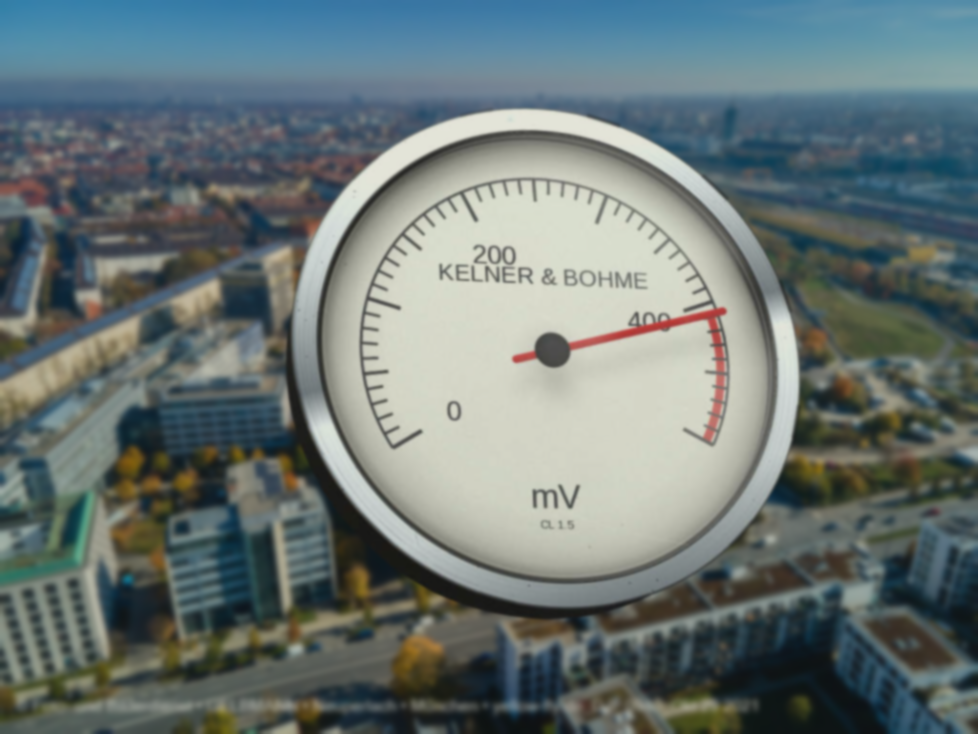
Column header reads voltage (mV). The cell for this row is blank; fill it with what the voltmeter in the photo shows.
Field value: 410 mV
